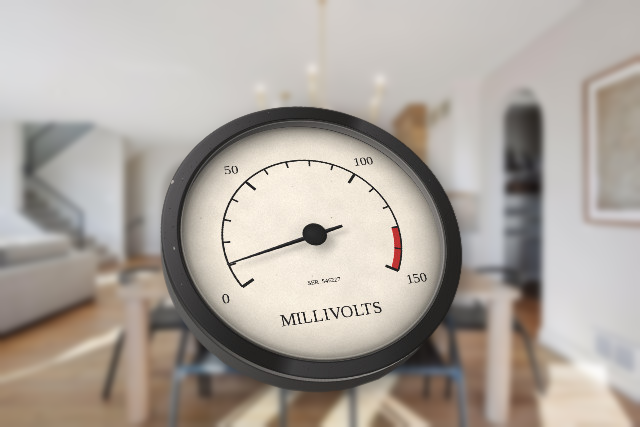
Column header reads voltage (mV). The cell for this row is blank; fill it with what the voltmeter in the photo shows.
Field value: 10 mV
